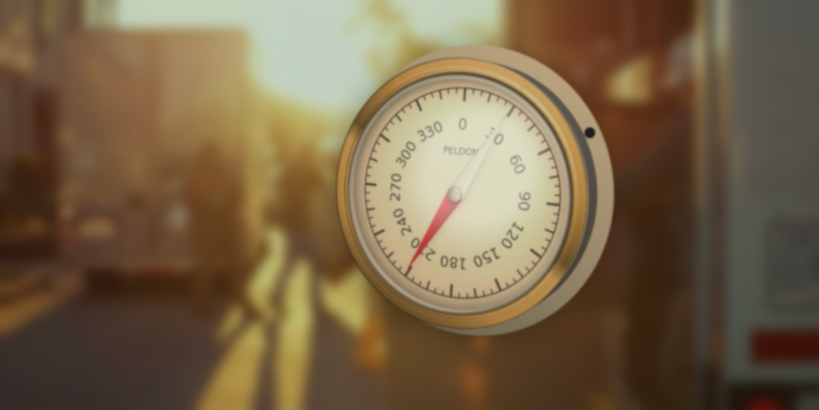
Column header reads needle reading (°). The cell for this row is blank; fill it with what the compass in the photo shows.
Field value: 210 °
